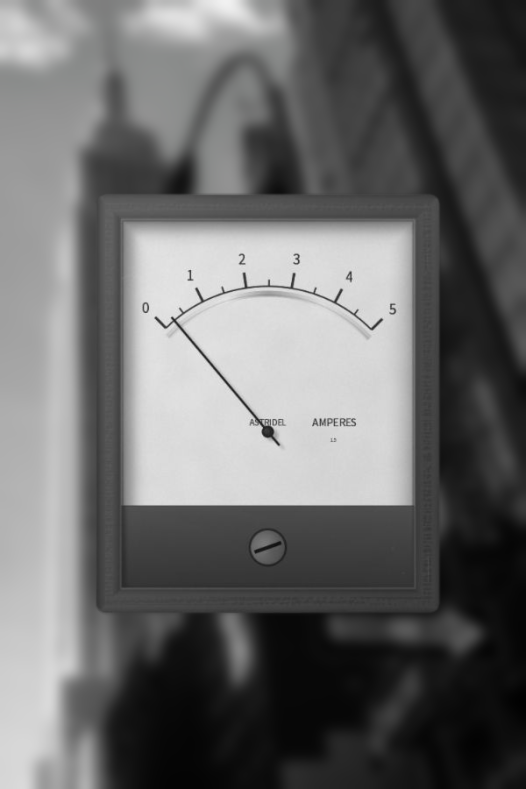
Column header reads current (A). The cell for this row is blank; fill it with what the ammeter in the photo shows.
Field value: 0.25 A
